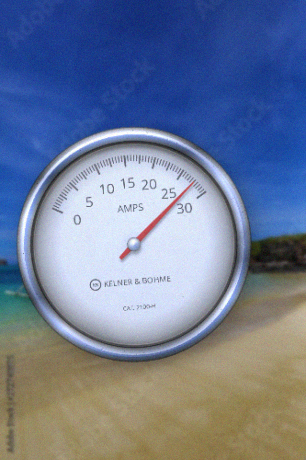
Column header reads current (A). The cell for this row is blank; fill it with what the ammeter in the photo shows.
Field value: 27.5 A
